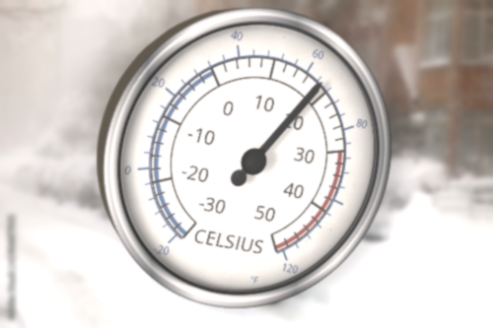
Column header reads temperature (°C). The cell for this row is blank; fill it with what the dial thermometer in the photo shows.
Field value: 18 °C
